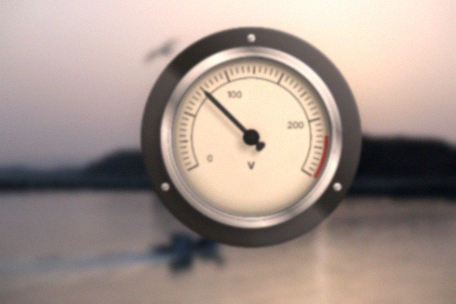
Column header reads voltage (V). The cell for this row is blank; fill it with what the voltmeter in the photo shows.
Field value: 75 V
